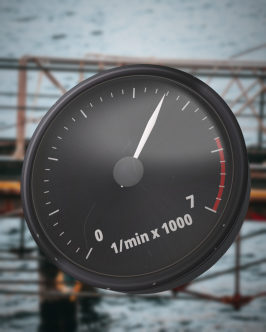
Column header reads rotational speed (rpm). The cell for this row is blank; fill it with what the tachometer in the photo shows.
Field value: 4600 rpm
